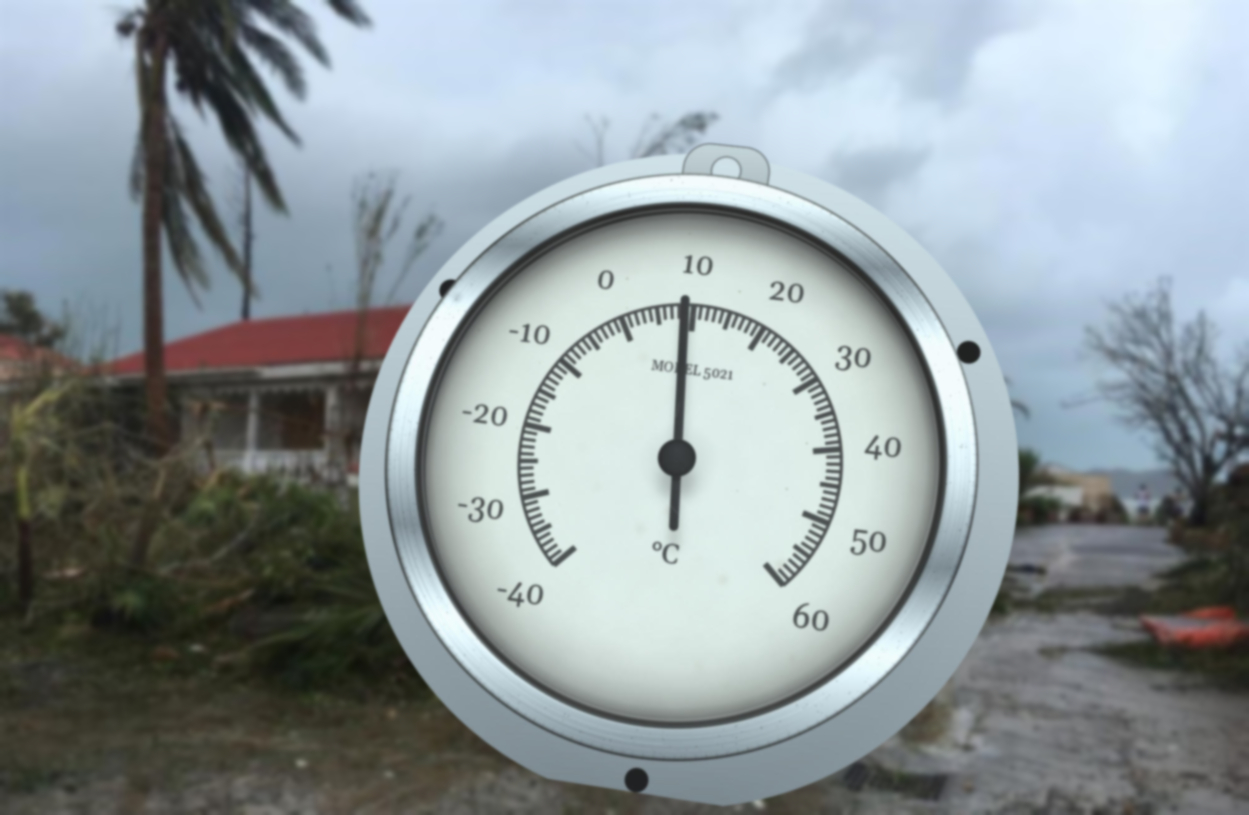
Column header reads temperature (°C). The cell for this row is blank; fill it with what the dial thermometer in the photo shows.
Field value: 9 °C
